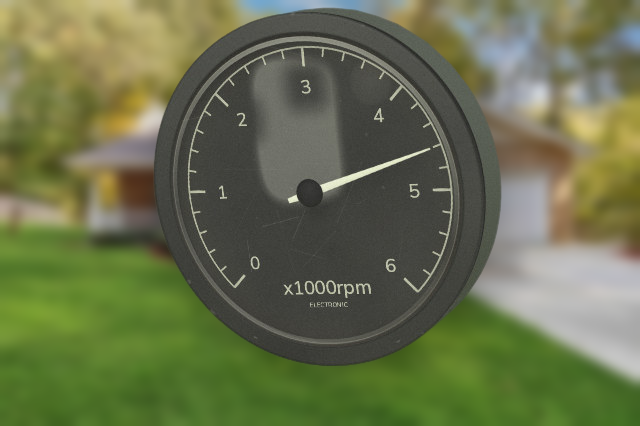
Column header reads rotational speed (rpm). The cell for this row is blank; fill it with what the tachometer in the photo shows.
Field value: 4600 rpm
